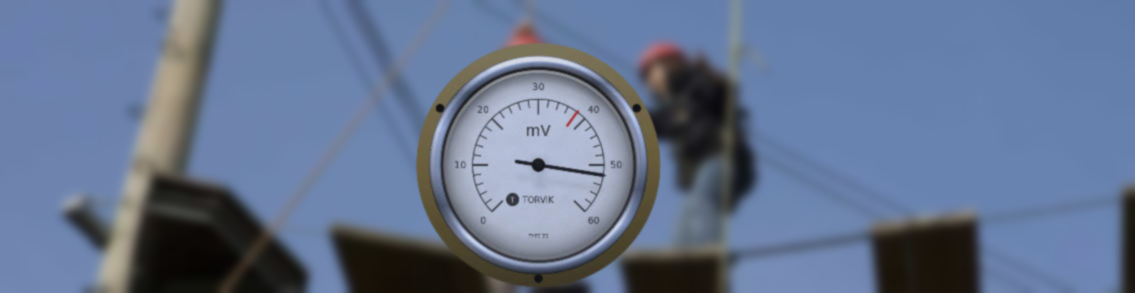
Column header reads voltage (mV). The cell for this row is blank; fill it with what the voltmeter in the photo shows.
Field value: 52 mV
